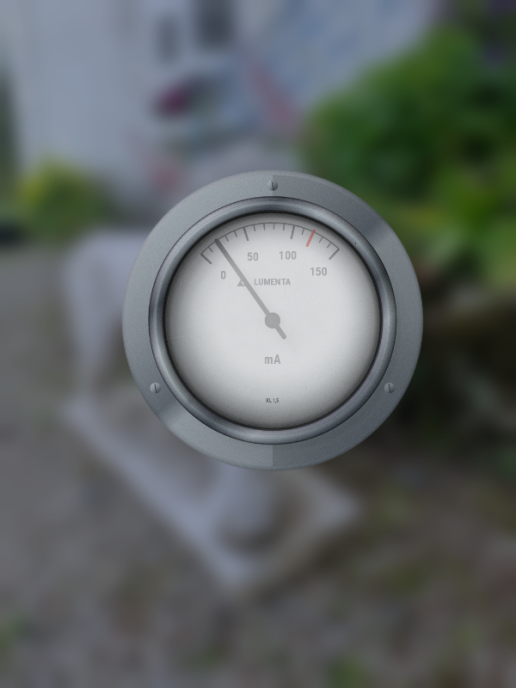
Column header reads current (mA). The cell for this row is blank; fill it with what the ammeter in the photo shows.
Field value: 20 mA
